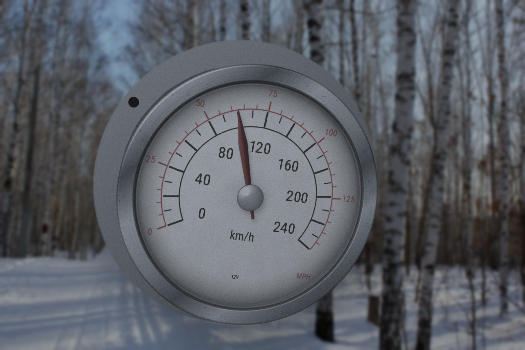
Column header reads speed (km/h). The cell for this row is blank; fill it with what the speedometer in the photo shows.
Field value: 100 km/h
